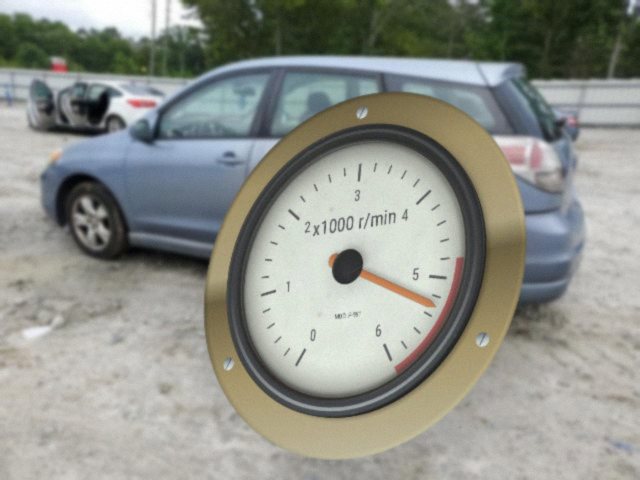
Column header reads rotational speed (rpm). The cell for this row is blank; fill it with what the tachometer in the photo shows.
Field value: 5300 rpm
